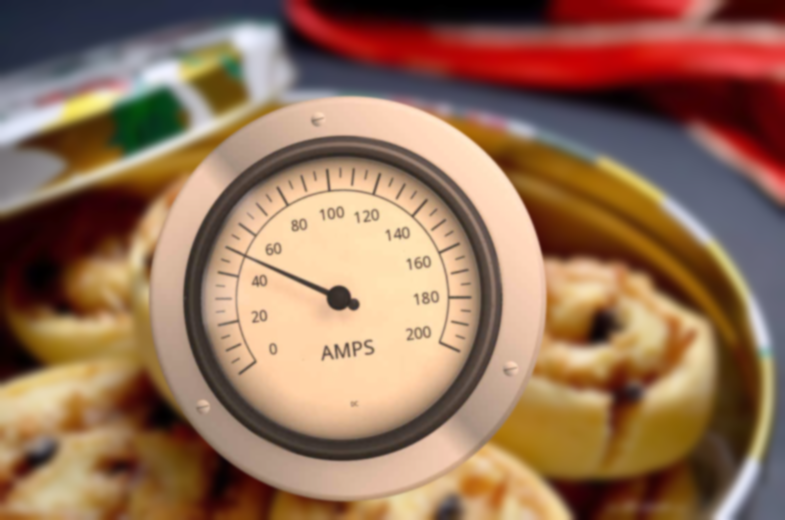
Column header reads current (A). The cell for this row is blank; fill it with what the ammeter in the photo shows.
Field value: 50 A
